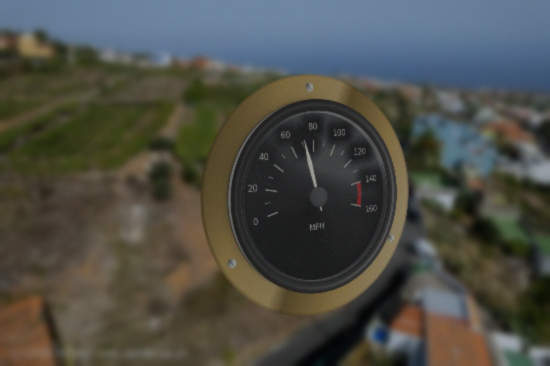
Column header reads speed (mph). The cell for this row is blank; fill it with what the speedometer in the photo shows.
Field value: 70 mph
